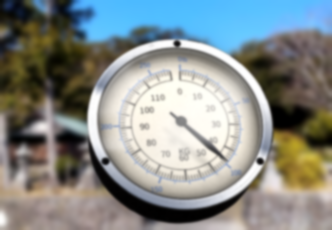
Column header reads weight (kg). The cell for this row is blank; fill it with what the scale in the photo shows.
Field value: 45 kg
